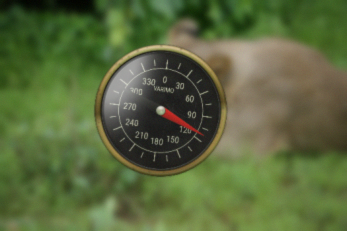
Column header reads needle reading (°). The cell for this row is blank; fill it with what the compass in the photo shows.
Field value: 112.5 °
